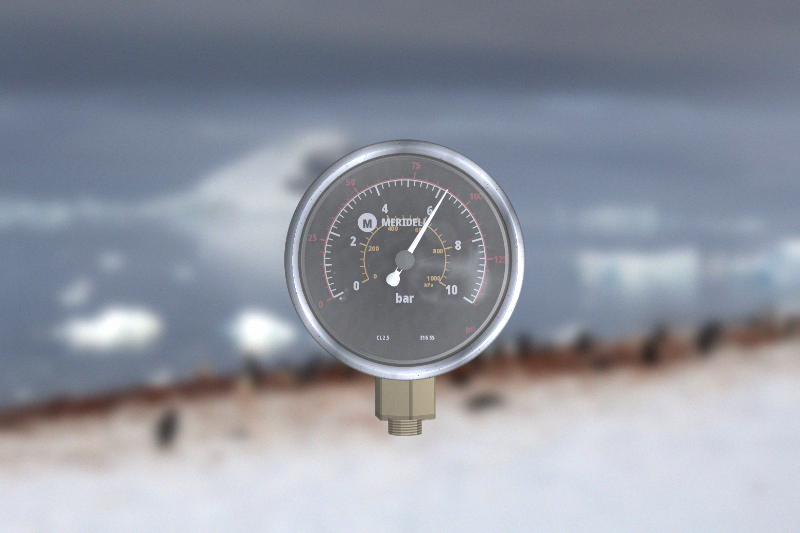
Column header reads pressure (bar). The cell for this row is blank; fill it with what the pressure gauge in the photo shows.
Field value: 6.2 bar
